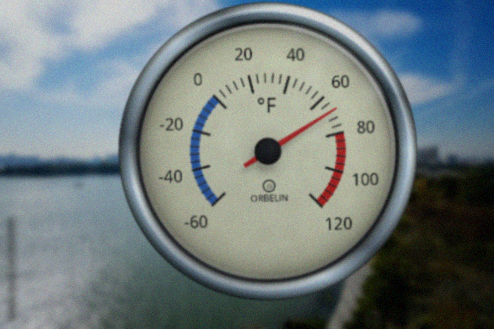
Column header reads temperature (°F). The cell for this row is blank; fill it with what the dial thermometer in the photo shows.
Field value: 68 °F
